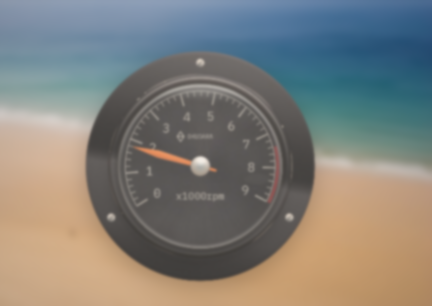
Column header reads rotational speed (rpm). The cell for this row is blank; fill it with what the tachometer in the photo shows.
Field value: 1800 rpm
